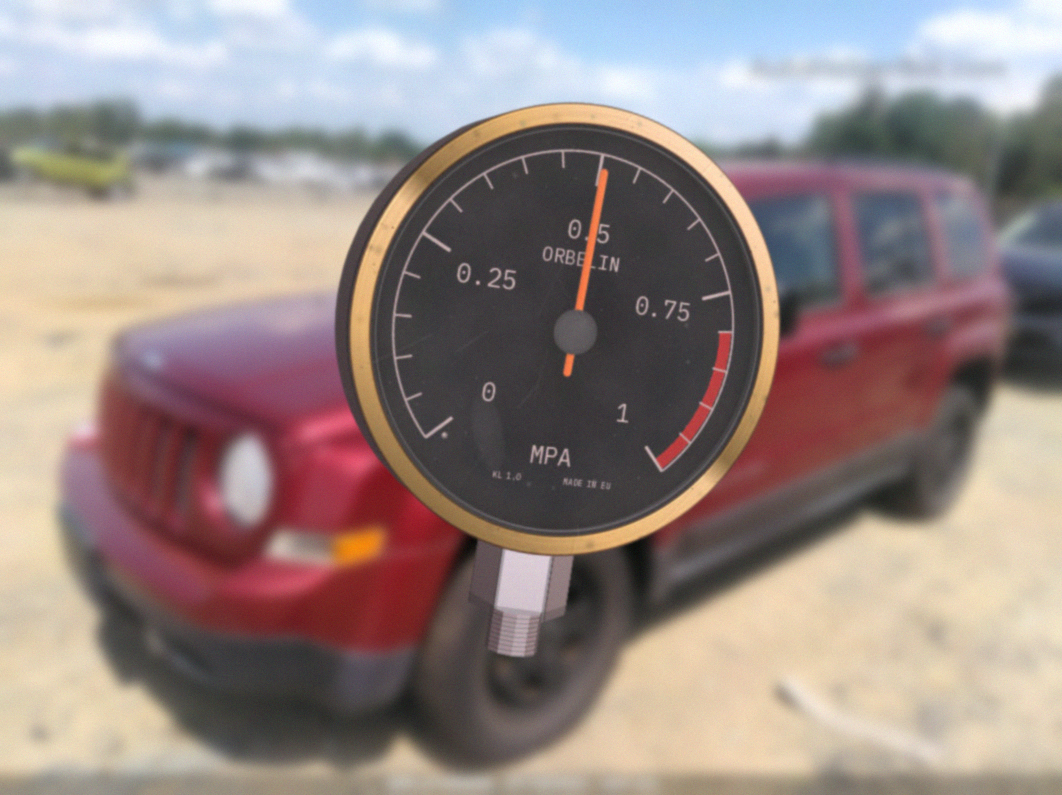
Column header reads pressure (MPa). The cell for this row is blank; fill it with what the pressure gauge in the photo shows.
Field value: 0.5 MPa
